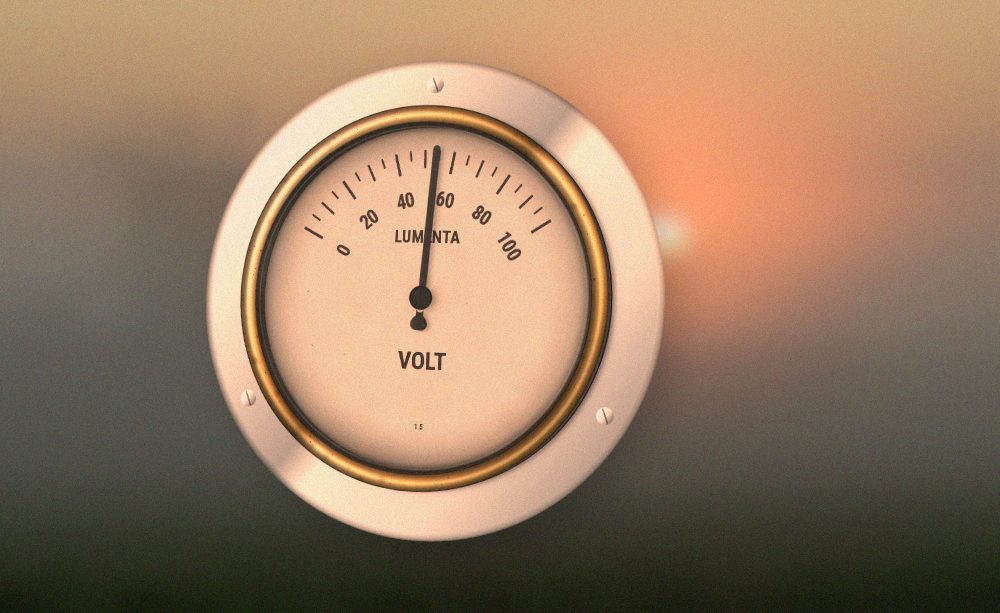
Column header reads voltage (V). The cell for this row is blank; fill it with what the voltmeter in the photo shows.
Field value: 55 V
